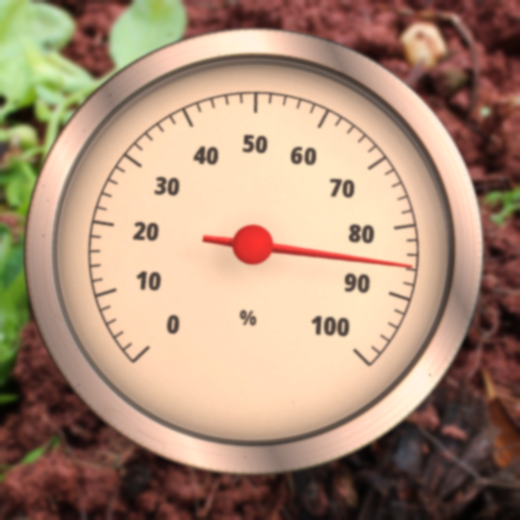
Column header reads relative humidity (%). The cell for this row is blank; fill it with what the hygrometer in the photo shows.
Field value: 86 %
